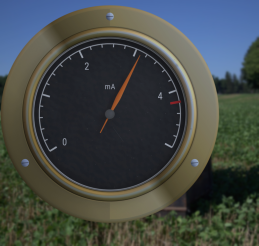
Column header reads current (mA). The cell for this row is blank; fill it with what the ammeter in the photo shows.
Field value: 3.1 mA
